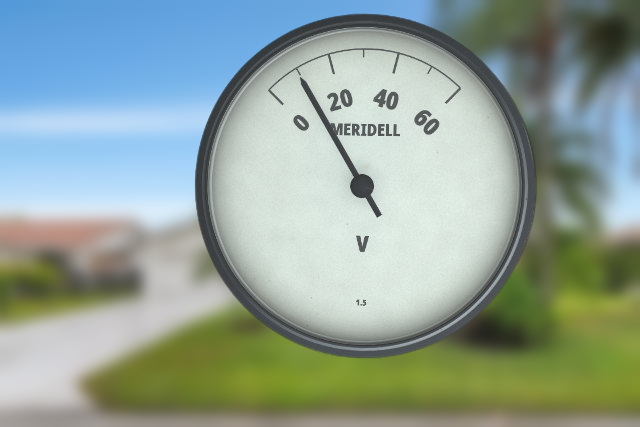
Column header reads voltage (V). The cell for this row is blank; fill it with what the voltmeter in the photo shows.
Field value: 10 V
